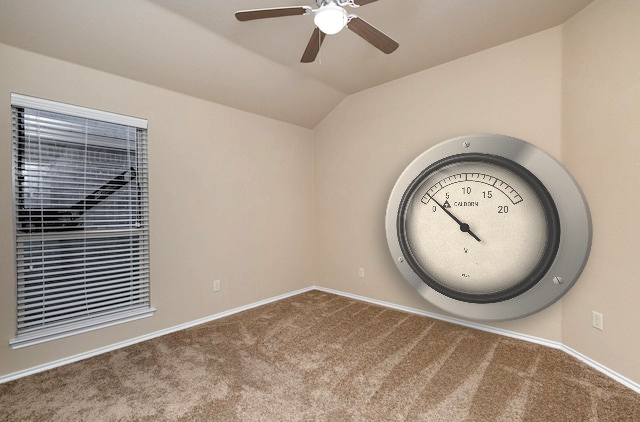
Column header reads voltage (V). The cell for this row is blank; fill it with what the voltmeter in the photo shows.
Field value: 2 V
